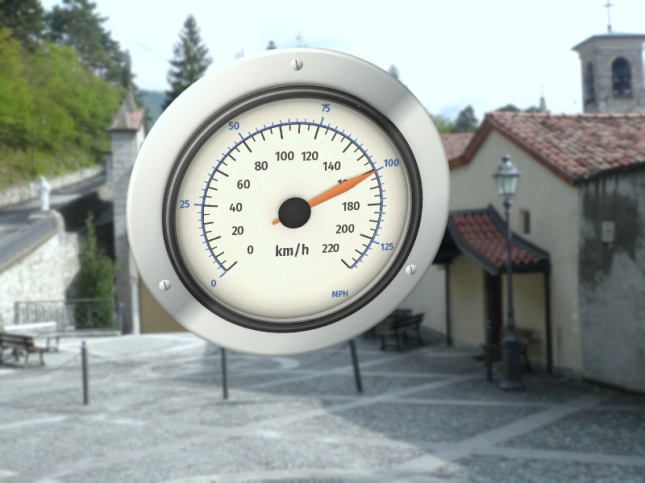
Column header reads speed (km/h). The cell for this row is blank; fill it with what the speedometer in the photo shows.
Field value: 160 km/h
